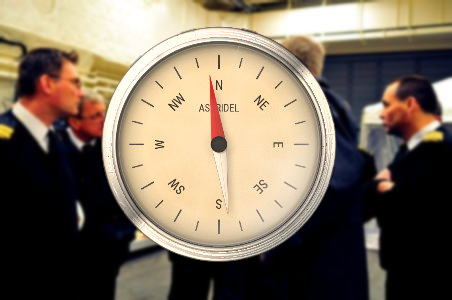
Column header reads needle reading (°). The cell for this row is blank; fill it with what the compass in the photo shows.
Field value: 352.5 °
